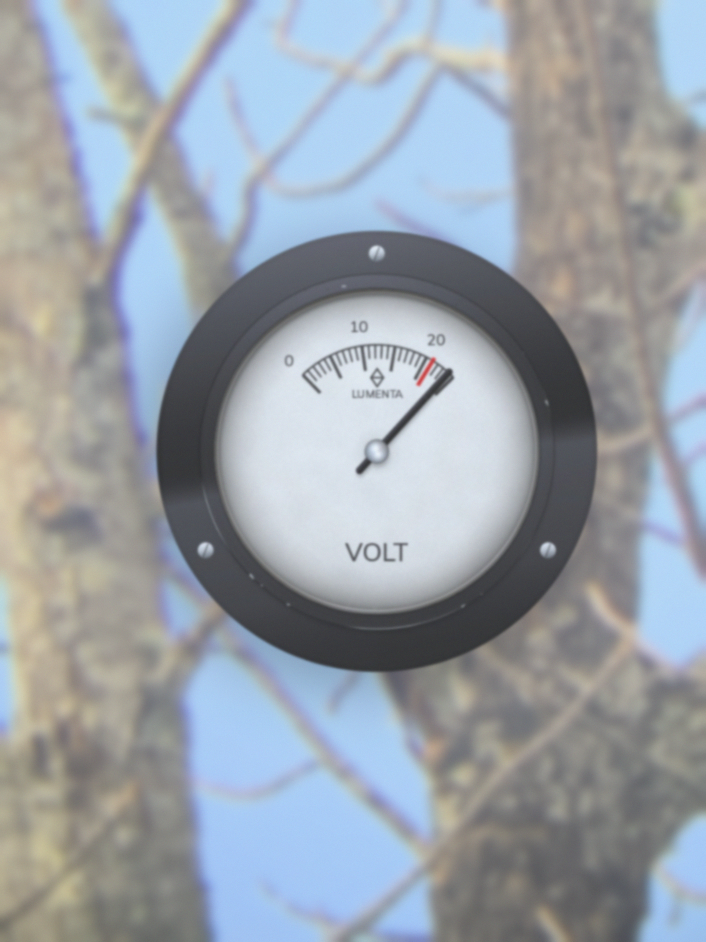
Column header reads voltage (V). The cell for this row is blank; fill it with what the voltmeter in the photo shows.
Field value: 24 V
